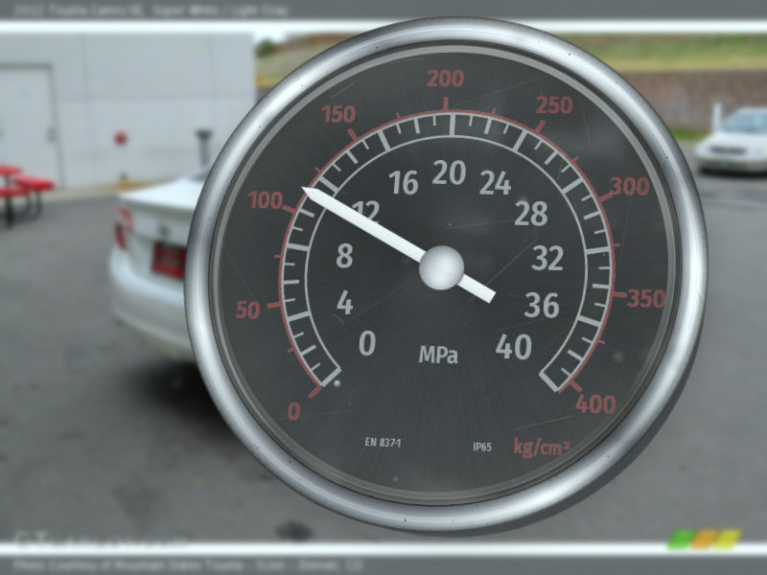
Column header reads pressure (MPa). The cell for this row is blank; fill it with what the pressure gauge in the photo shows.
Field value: 11 MPa
